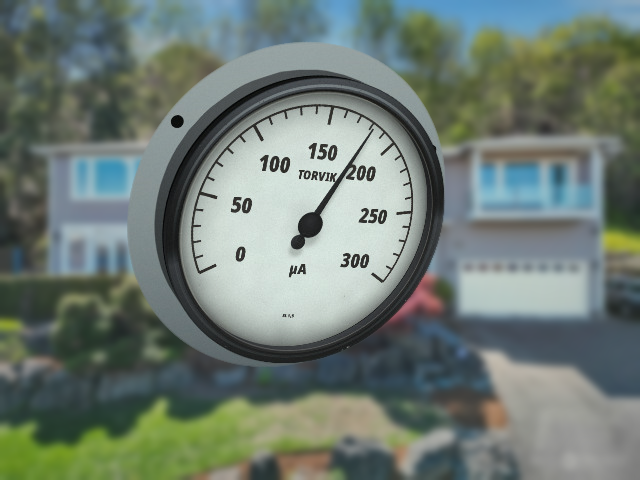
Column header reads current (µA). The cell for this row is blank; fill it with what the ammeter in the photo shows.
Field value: 180 µA
